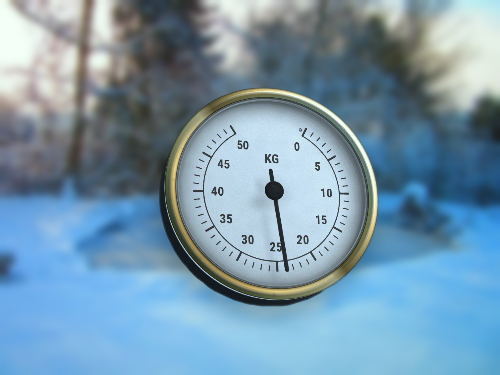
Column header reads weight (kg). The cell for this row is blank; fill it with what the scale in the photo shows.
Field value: 24 kg
